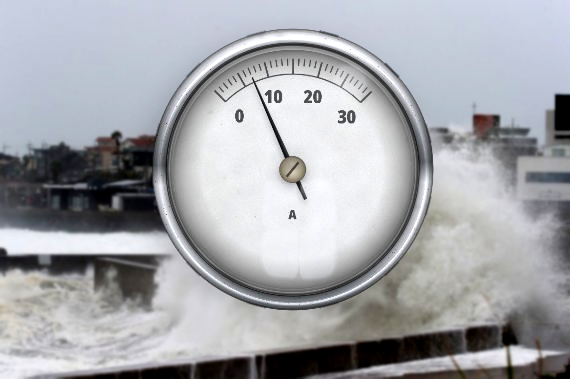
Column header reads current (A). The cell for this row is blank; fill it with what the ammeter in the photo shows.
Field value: 7 A
